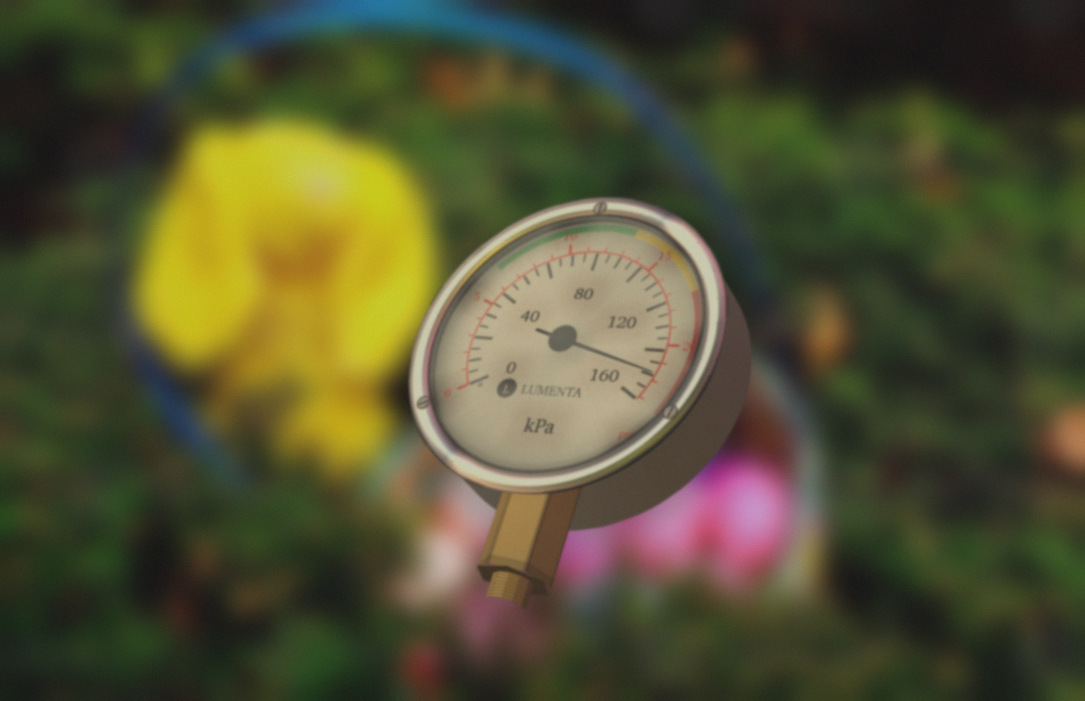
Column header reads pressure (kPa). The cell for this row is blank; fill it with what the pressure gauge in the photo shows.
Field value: 150 kPa
